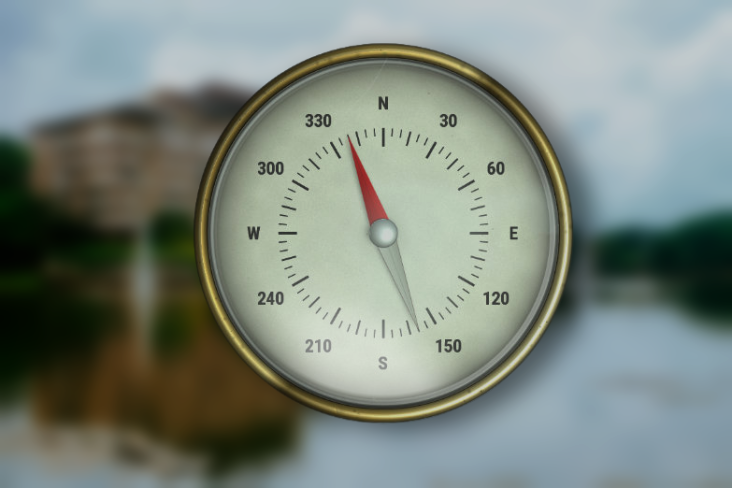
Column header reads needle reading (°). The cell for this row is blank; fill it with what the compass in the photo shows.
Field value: 340 °
